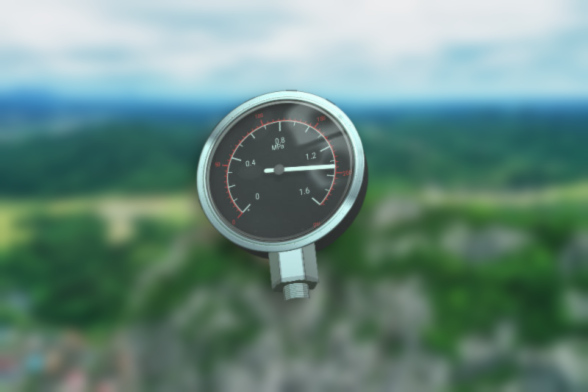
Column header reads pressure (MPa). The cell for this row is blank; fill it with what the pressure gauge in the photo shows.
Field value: 1.35 MPa
